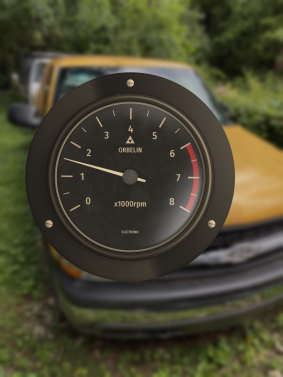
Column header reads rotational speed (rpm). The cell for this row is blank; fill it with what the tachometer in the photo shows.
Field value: 1500 rpm
